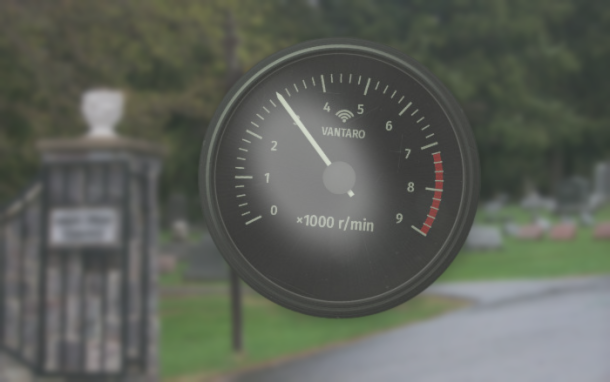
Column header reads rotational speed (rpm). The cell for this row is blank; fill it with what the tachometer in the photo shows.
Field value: 3000 rpm
